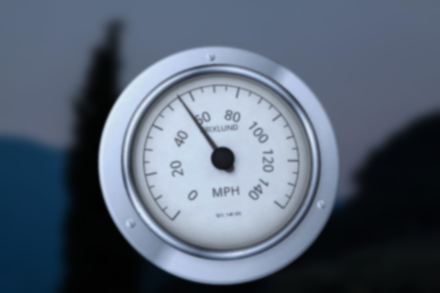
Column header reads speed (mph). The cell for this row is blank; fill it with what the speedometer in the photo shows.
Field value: 55 mph
